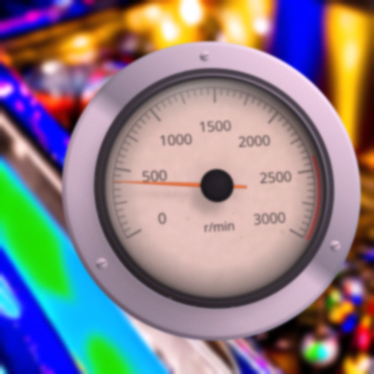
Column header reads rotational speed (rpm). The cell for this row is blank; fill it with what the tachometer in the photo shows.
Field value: 400 rpm
